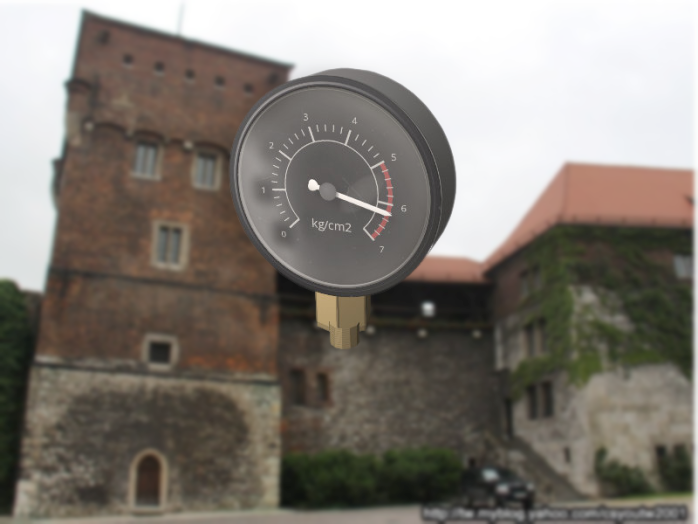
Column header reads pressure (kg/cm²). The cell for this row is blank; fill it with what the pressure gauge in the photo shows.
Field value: 6.2 kg/cm²
